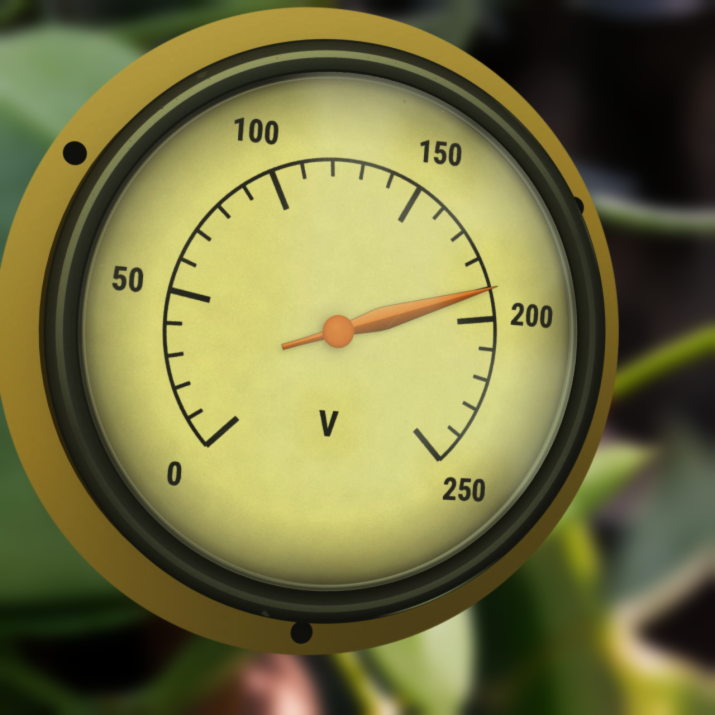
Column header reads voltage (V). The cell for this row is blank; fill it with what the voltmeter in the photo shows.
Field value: 190 V
